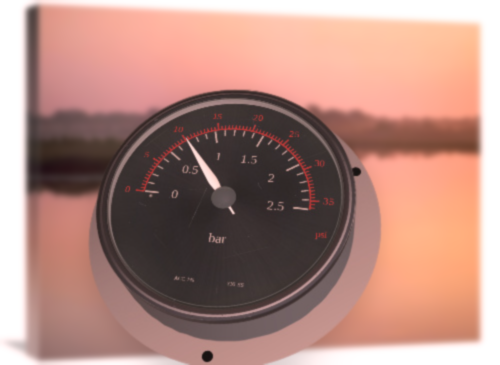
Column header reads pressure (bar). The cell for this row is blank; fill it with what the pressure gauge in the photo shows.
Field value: 0.7 bar
